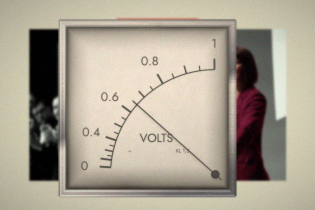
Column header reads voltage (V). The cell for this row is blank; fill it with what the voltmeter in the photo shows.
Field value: 0.65 V
